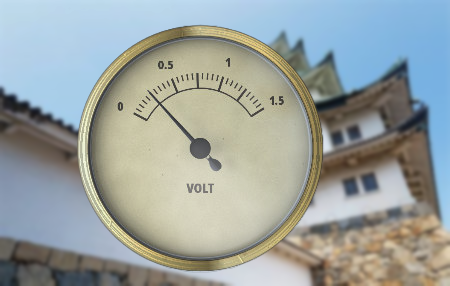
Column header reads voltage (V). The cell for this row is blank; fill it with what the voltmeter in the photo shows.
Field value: 0.25 V
